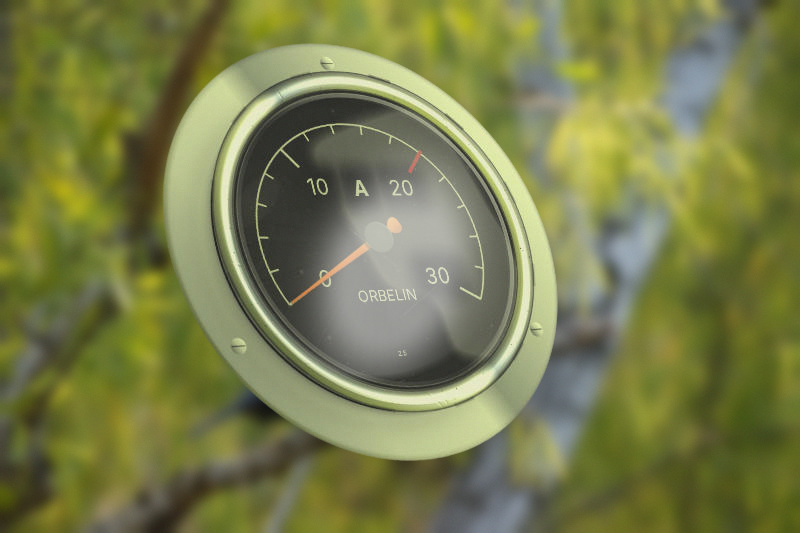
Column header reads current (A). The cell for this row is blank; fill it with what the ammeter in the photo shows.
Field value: 0 A
